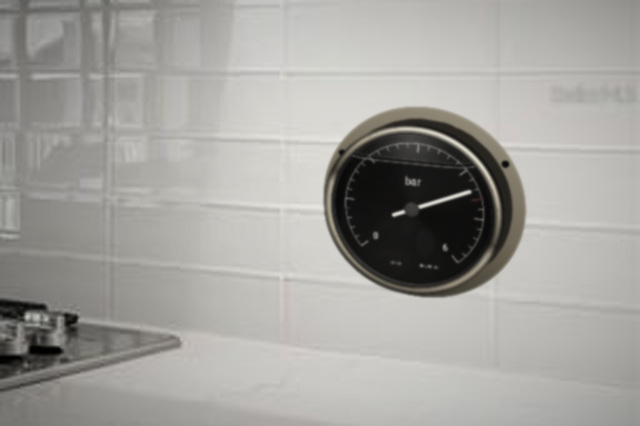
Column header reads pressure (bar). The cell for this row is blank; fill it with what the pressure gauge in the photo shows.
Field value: 4.4 bar
